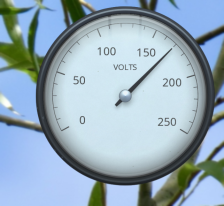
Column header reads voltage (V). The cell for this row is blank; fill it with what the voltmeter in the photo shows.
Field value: 170 V
